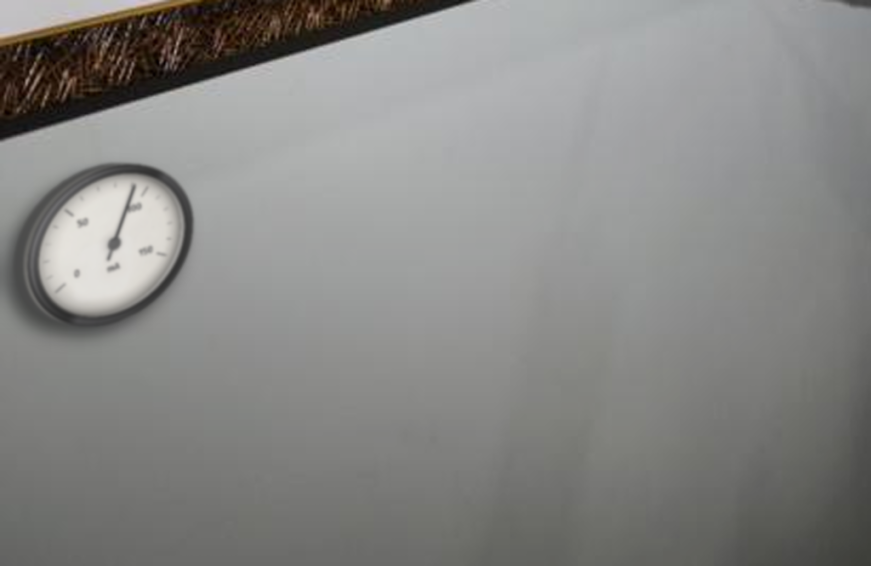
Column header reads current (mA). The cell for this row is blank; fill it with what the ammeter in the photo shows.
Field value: 90 mA
